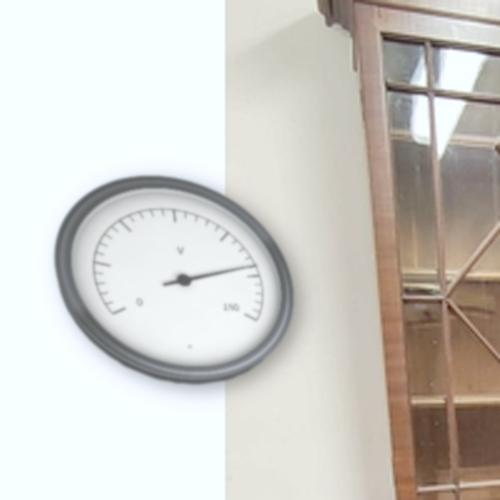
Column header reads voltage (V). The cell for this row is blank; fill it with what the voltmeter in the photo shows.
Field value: 120 V
